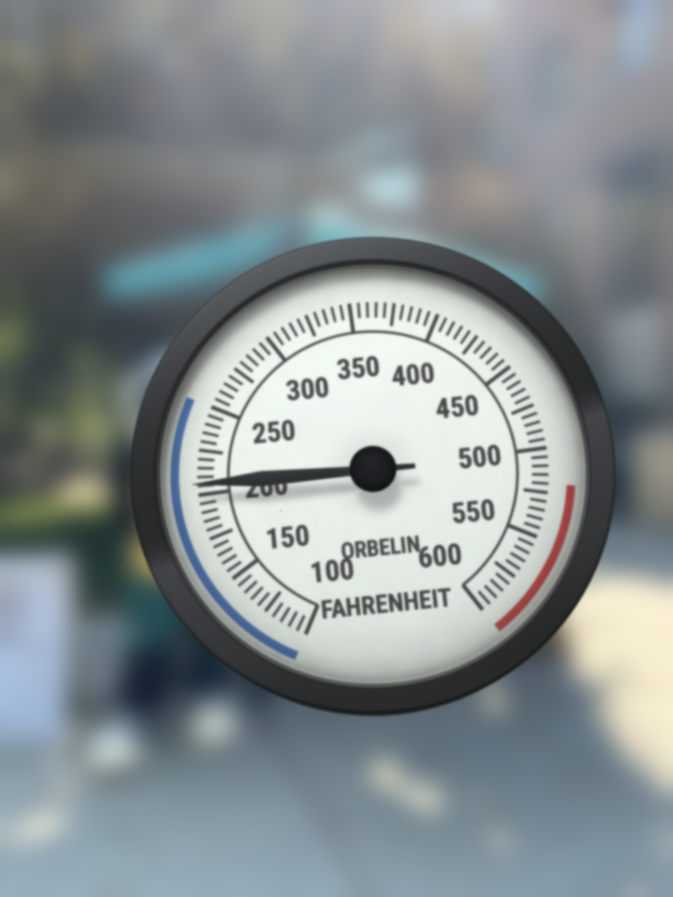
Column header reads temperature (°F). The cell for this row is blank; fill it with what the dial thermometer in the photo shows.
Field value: 205 °F
